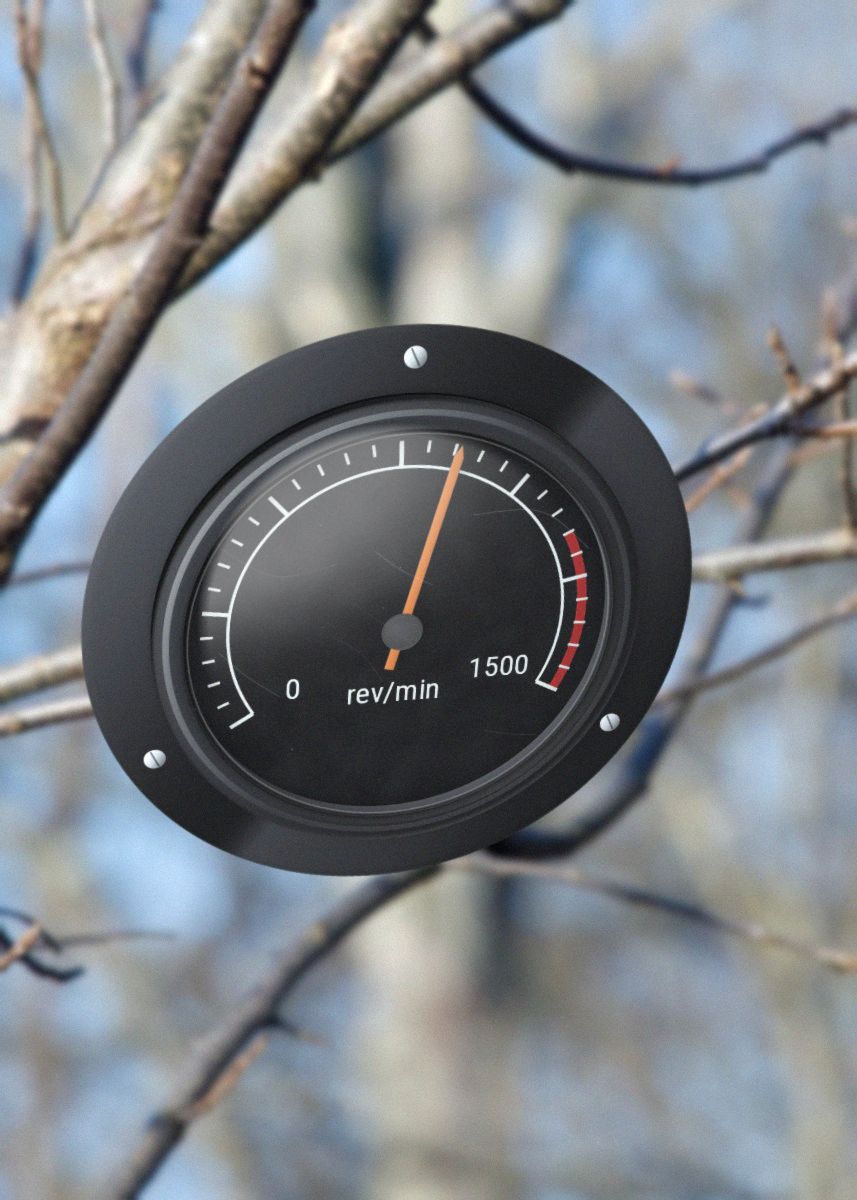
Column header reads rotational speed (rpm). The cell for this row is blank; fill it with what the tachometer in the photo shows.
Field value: 850 rpm
